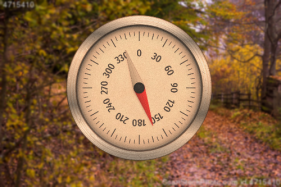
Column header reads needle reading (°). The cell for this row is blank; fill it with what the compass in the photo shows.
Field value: 160 °
